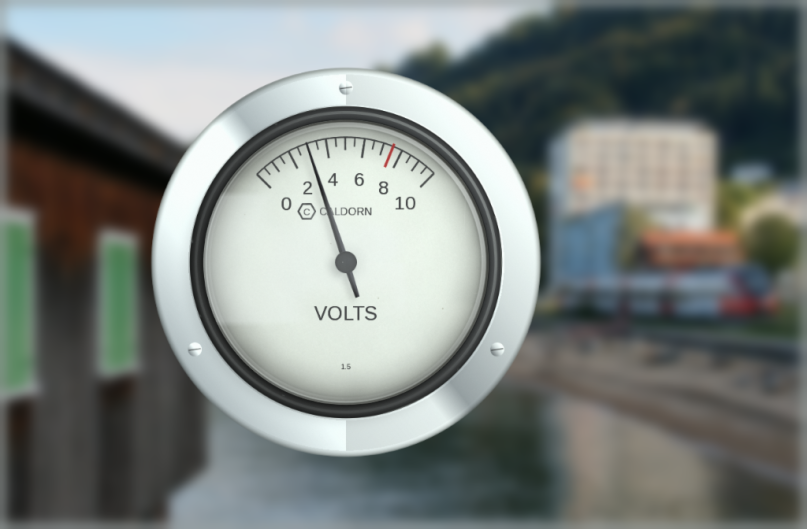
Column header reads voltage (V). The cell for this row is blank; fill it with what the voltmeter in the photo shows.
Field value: 3 V
